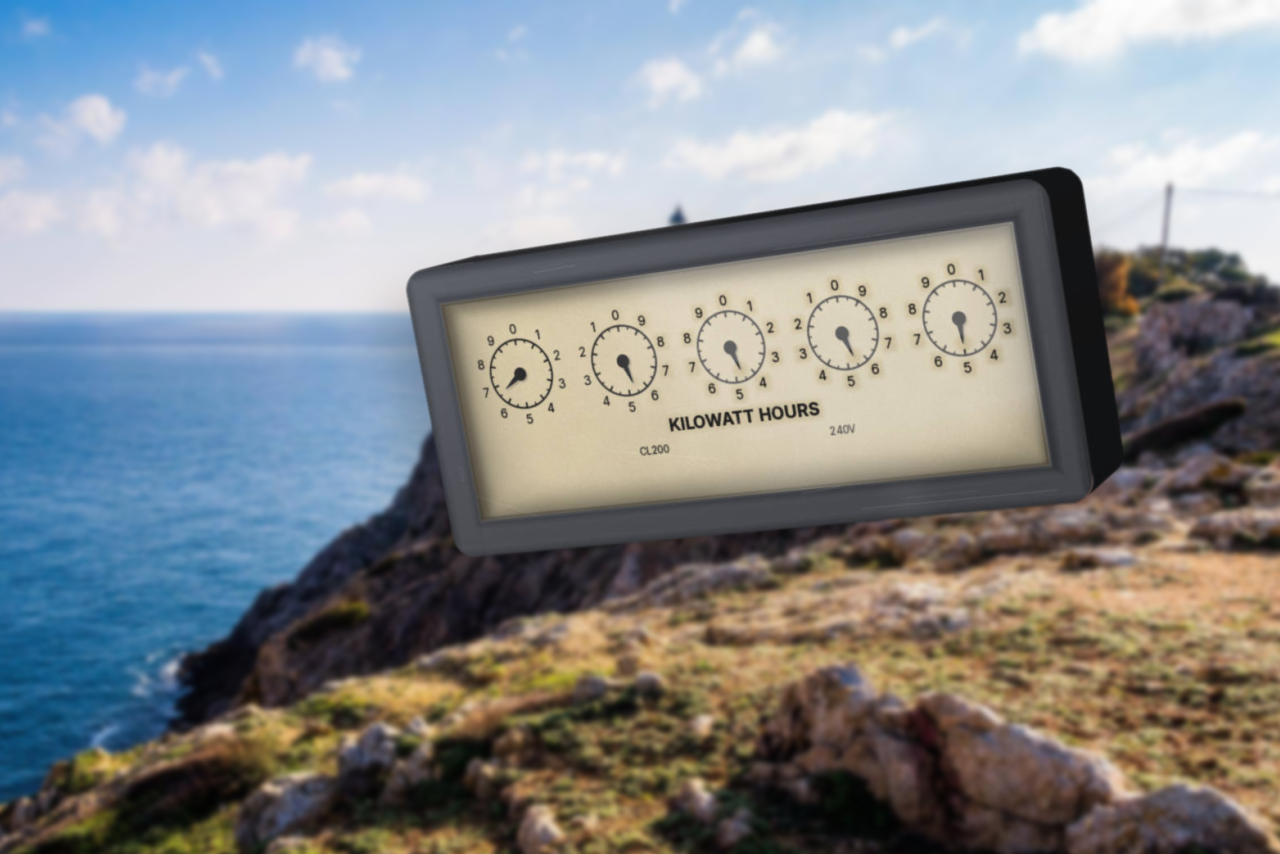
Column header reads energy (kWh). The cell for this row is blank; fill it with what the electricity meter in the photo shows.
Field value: 65455 kWh
